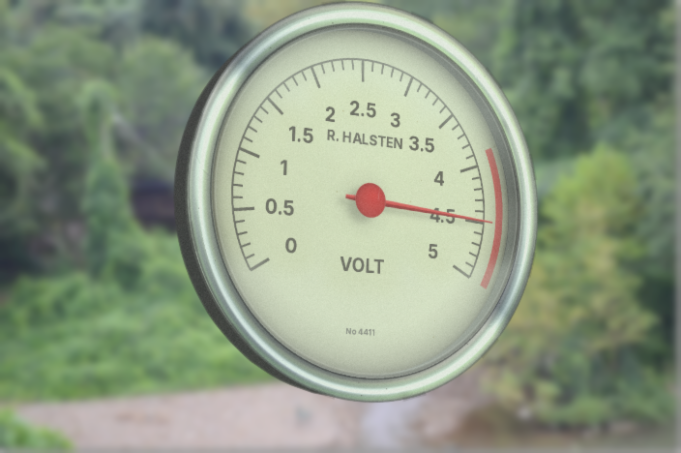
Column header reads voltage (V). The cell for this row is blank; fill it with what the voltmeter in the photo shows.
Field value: 4.5 V
